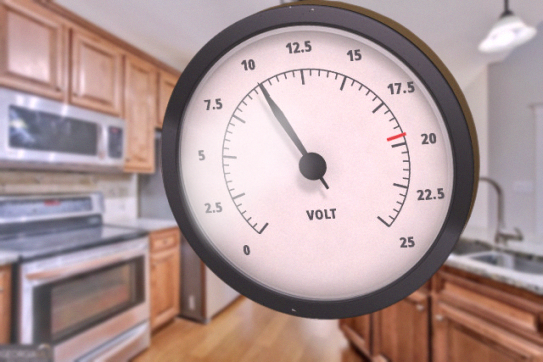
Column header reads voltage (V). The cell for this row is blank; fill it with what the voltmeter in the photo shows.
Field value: 10 V
